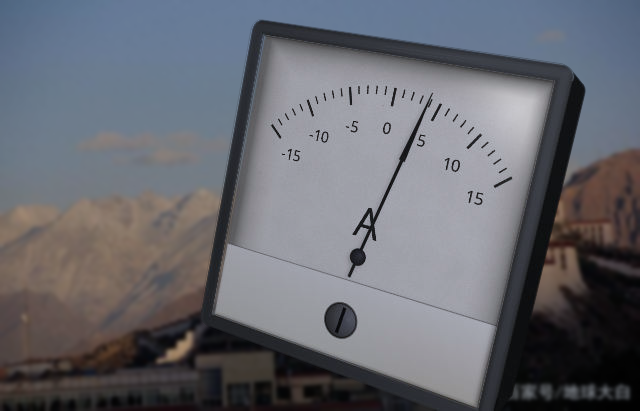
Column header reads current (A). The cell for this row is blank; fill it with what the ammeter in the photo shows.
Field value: 4 A
